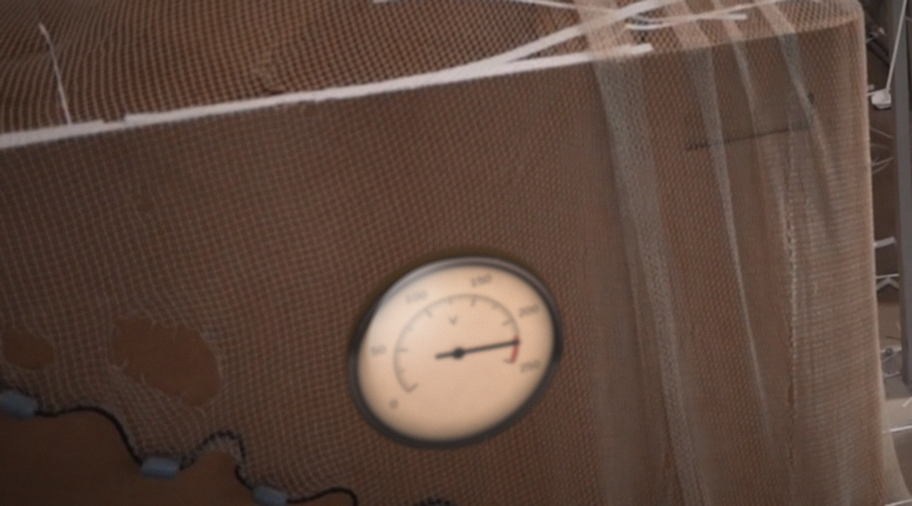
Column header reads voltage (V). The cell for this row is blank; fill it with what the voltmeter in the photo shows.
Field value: 225 V
